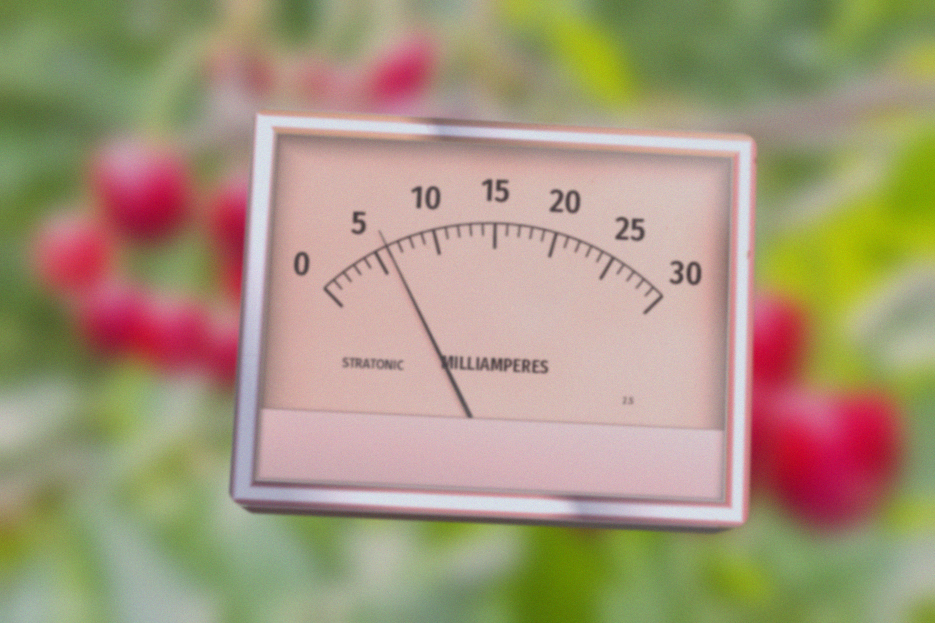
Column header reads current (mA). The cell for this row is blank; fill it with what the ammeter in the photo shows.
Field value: 6 mA
